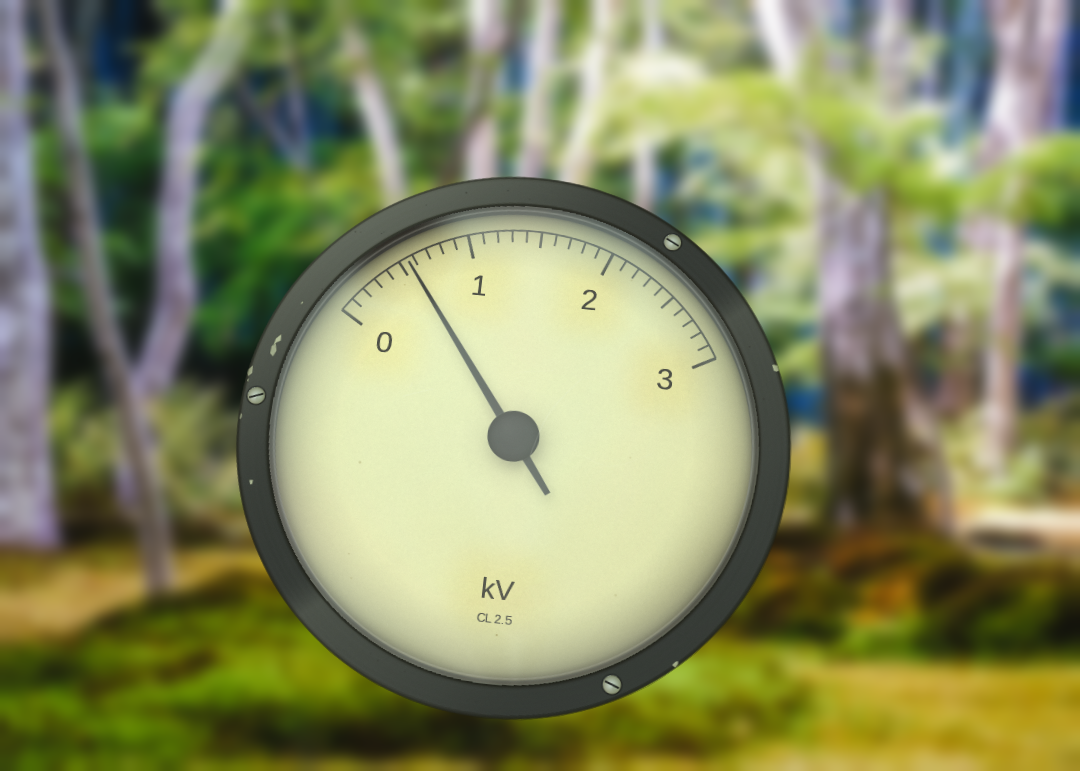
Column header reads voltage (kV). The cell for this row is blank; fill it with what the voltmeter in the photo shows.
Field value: 0.55 kV
